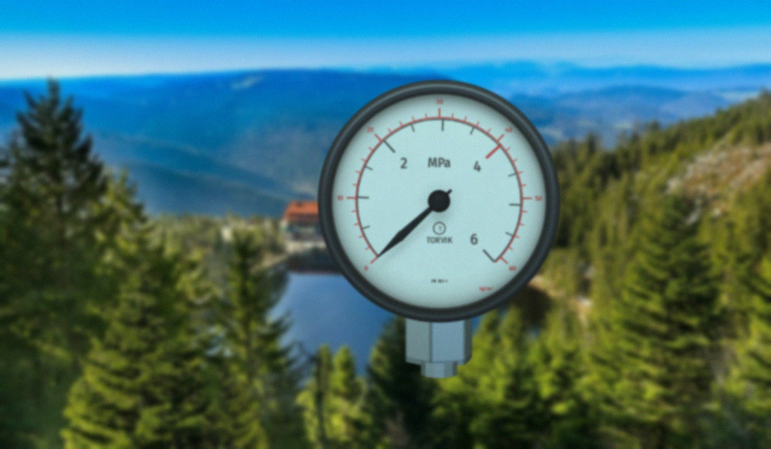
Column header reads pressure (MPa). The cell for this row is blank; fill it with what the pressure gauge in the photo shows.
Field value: 0 MPa
